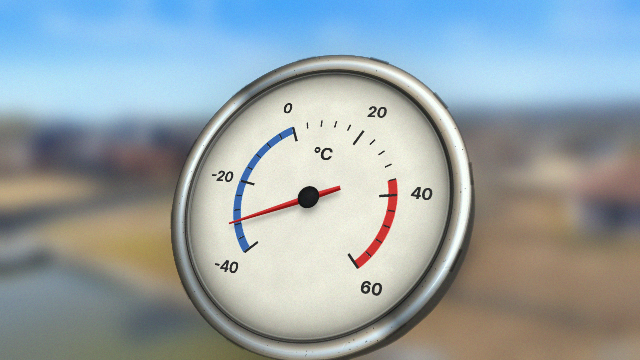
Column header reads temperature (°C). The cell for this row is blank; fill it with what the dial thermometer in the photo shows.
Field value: -32 °C
